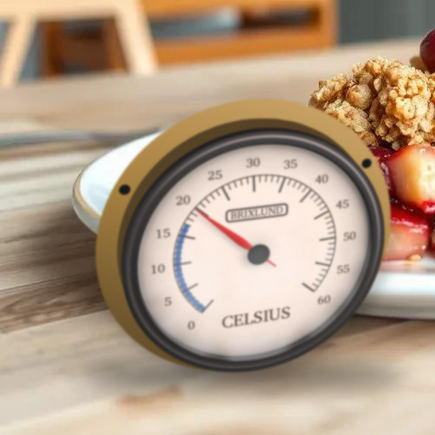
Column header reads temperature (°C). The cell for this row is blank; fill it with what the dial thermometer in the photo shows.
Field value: 20 °C
